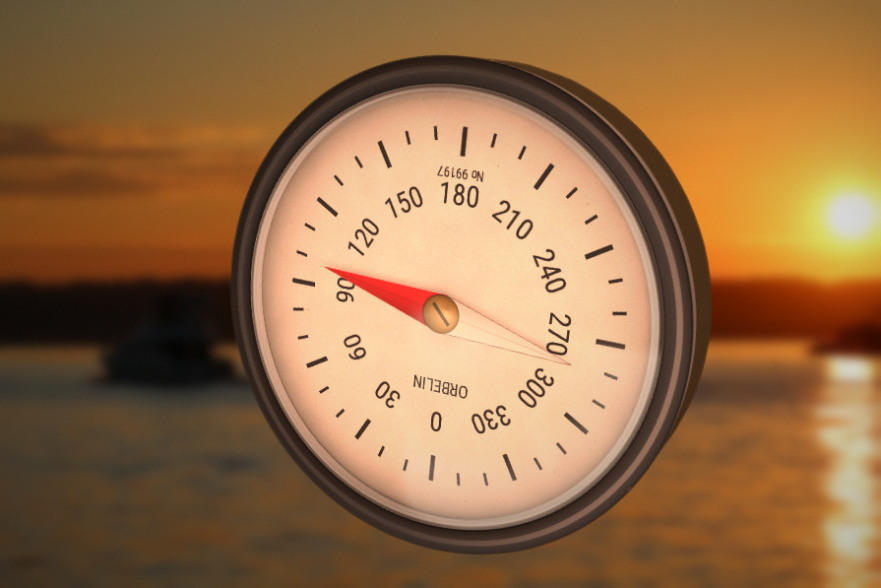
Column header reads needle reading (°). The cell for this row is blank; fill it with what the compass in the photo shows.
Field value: 100 °
